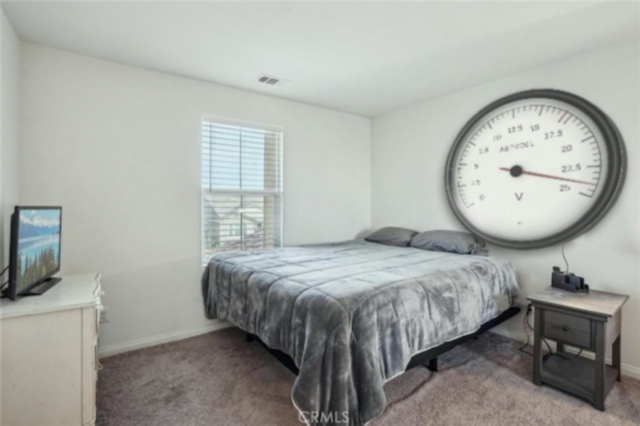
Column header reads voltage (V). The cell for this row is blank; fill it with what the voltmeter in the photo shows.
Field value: 24 V
